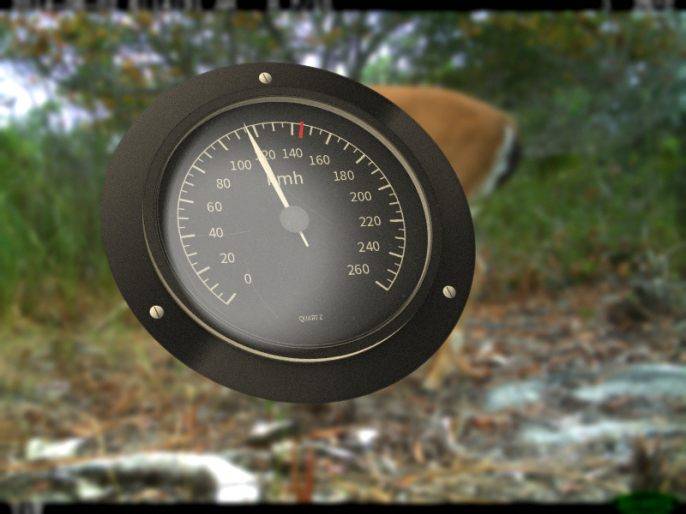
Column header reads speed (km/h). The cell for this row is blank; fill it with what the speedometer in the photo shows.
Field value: 115 km/h
